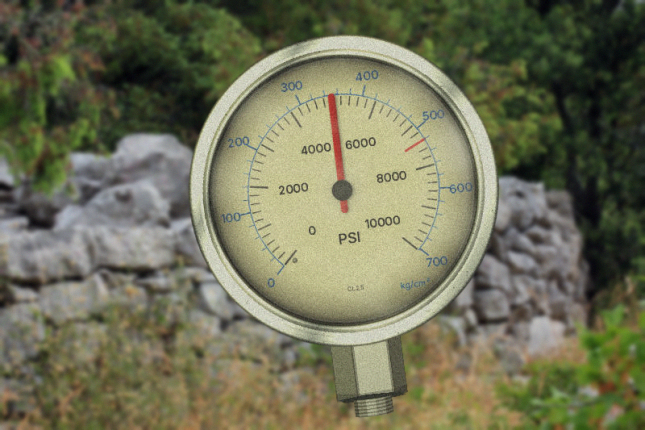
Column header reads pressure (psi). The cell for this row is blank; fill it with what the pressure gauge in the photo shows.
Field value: 5000 psi
